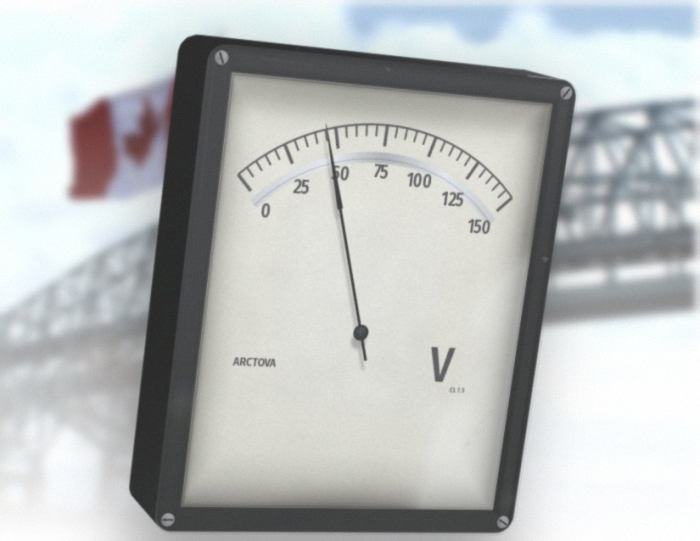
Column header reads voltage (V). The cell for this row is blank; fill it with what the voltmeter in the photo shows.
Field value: 45 V
